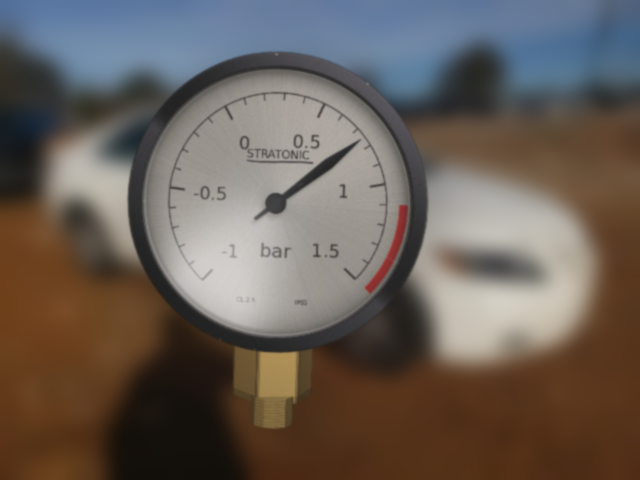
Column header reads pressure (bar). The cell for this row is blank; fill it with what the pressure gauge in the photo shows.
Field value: 0.75 bar
